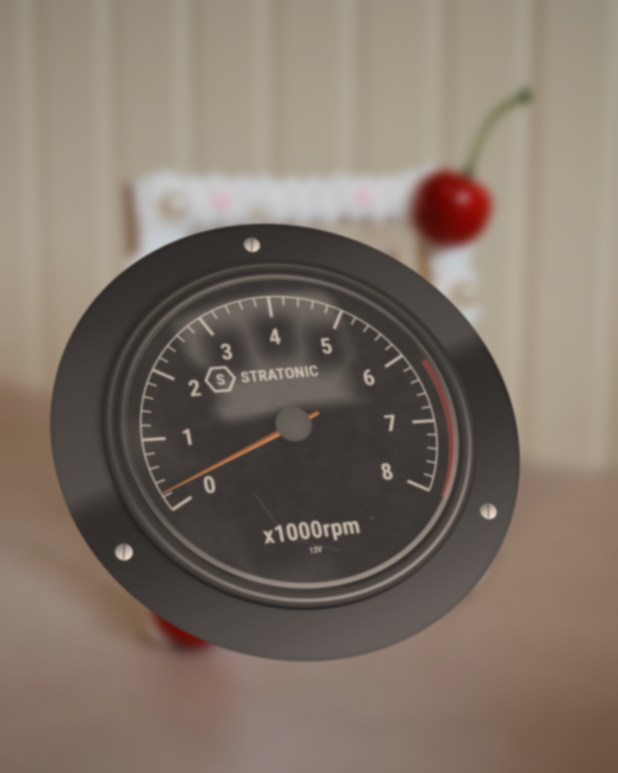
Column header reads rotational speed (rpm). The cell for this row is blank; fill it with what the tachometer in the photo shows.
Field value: 200 rpm
